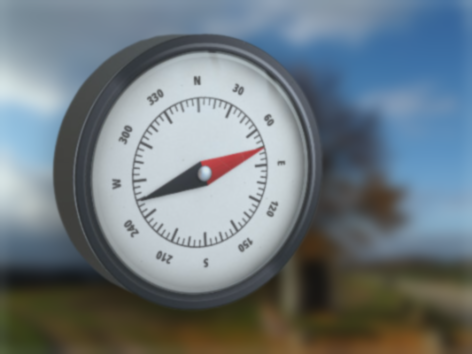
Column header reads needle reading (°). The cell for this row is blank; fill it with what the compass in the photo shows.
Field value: 75 °
